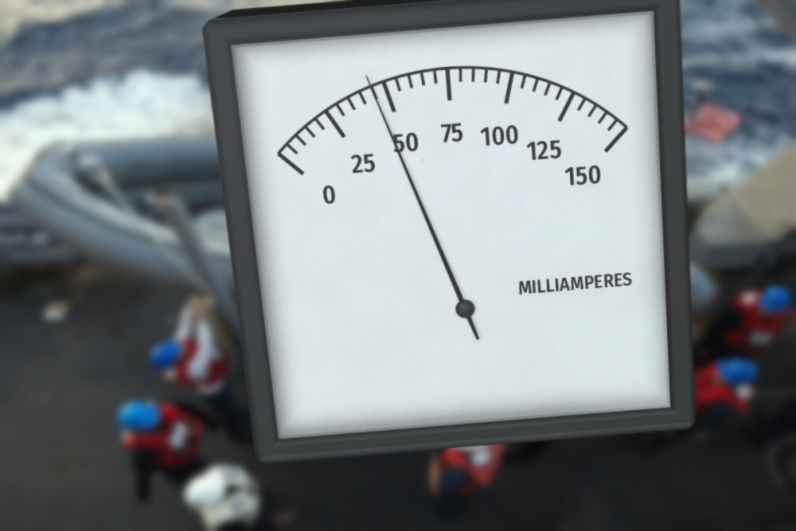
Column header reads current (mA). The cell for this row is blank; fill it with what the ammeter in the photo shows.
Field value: 45 mA
